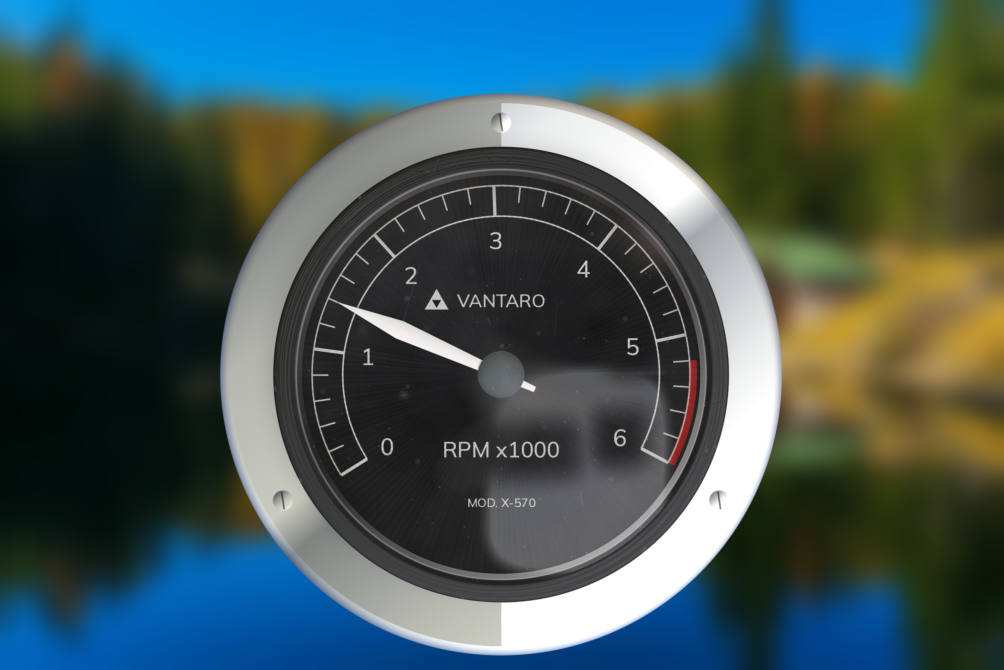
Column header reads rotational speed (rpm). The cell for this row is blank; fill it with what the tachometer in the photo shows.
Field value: 1400 rpm
